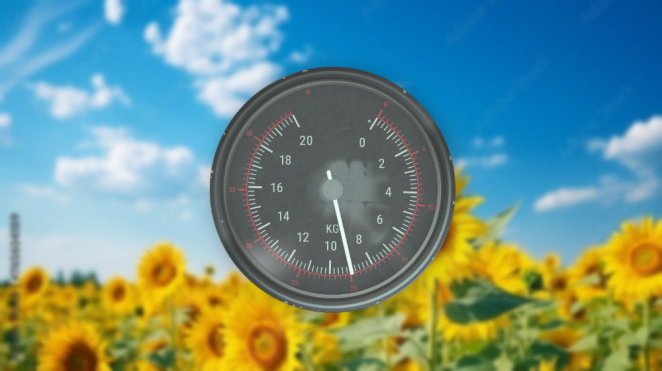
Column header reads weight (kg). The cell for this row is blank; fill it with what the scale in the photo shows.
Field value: 9 kg
